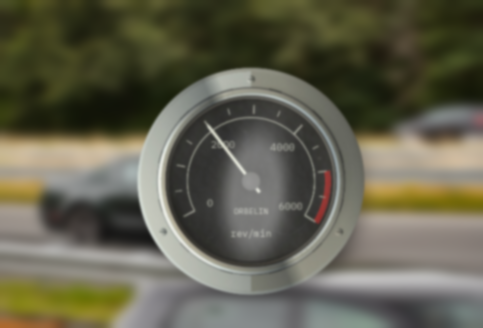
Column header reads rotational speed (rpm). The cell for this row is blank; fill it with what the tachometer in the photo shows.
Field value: 2000 rpm
